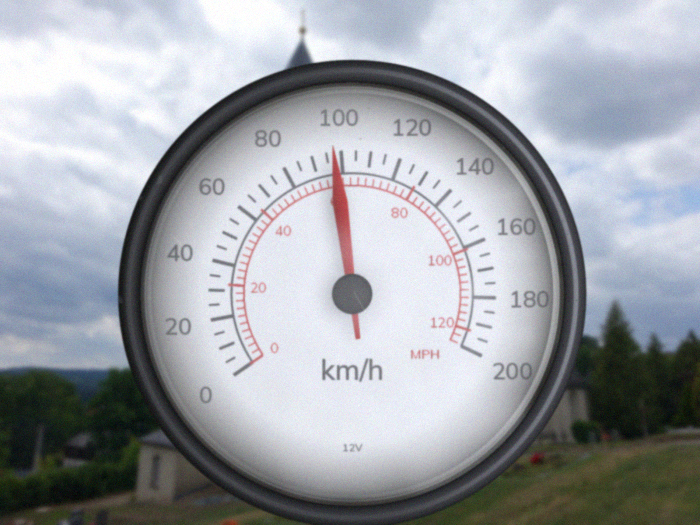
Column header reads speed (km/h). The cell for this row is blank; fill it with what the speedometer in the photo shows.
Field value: 97.5 km/h
